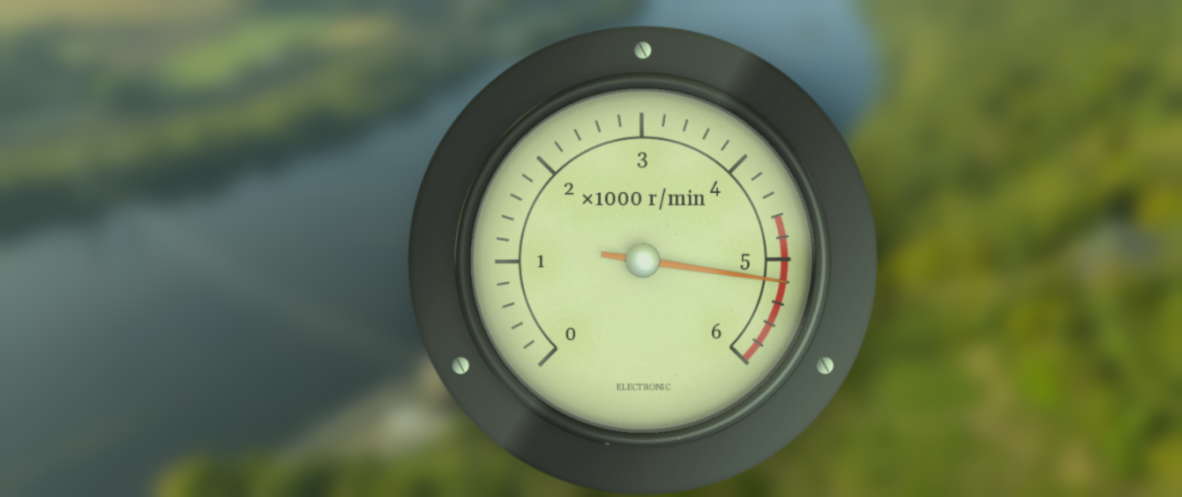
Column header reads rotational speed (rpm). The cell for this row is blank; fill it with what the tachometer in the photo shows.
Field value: 5200 rpm
